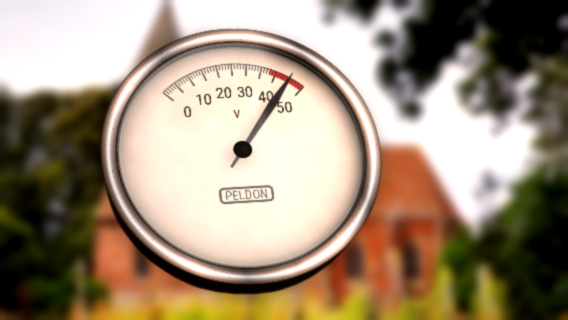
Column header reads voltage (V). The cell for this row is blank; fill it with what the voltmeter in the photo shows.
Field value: 45 V
